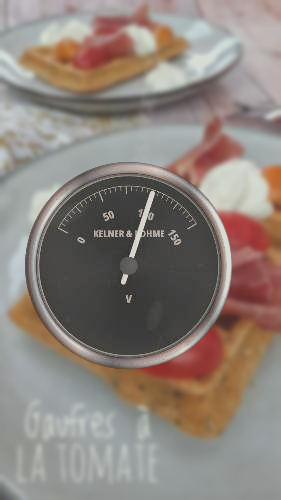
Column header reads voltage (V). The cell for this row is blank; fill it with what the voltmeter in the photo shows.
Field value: 100 V
